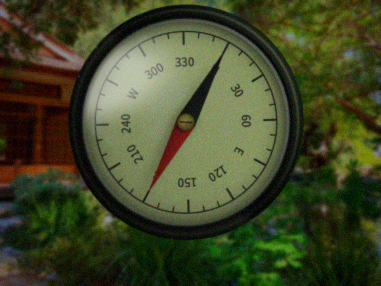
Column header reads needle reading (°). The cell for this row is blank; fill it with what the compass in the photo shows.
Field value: 180 °
